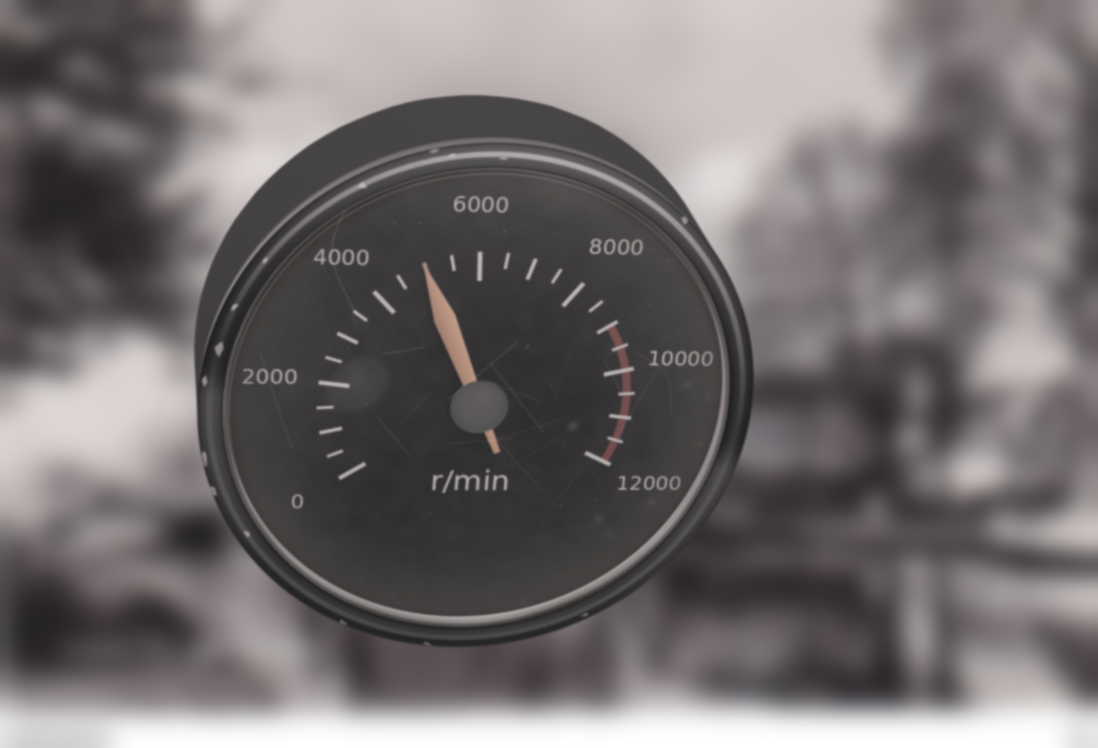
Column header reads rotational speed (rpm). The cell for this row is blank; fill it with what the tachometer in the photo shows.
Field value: 5000 rpm
